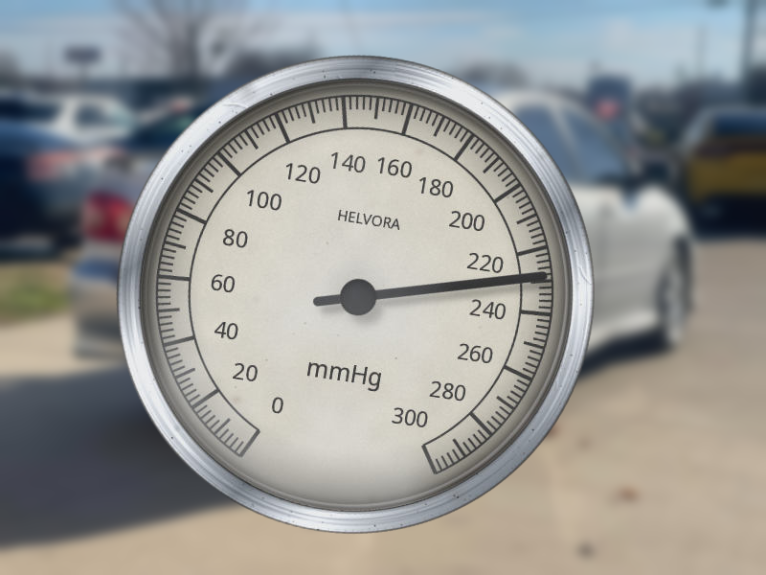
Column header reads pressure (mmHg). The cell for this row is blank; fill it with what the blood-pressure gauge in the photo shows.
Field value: 228 mmHg
